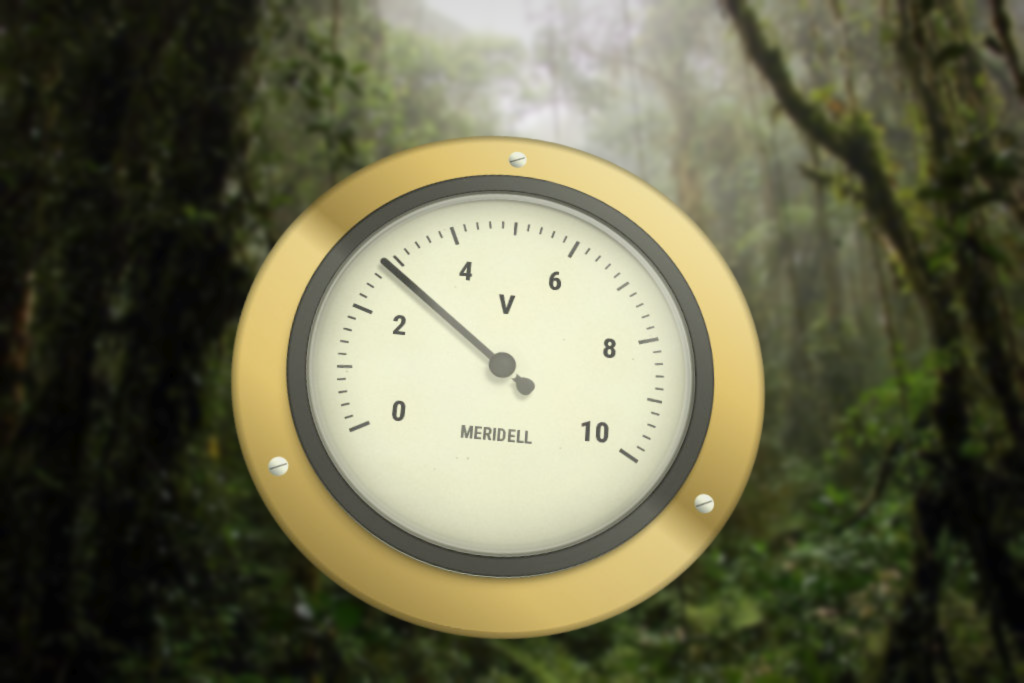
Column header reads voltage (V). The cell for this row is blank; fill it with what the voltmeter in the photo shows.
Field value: 2.8 V
